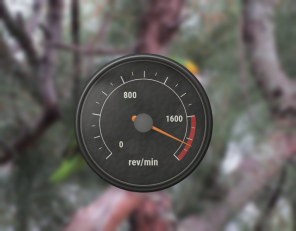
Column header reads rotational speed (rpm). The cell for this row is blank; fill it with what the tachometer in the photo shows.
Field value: 1850 rpm
